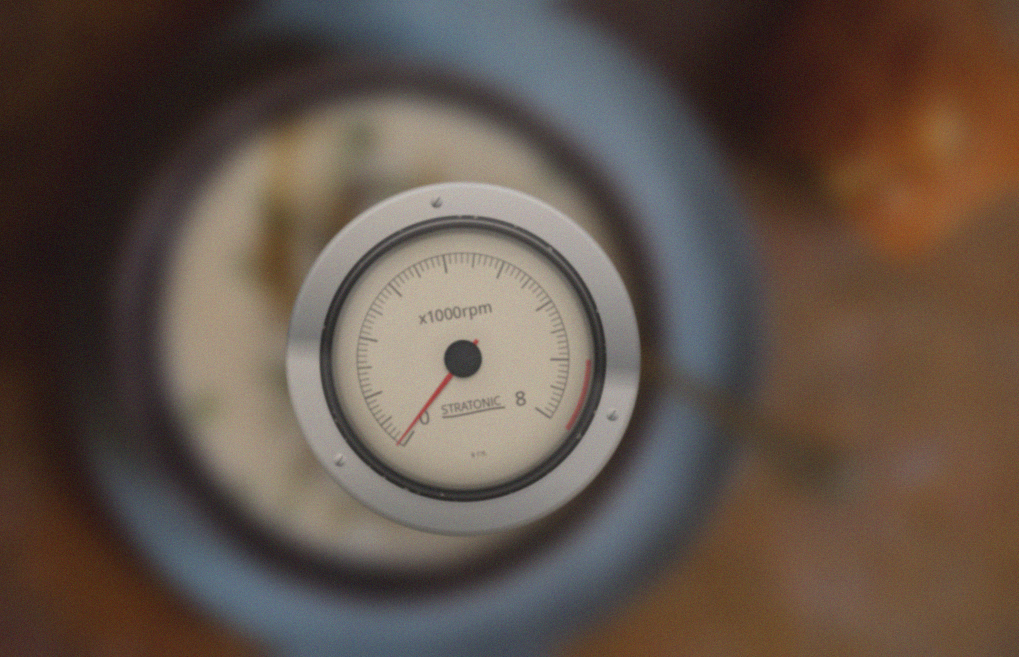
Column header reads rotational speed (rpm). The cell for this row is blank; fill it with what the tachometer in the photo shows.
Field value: 100 rpm
